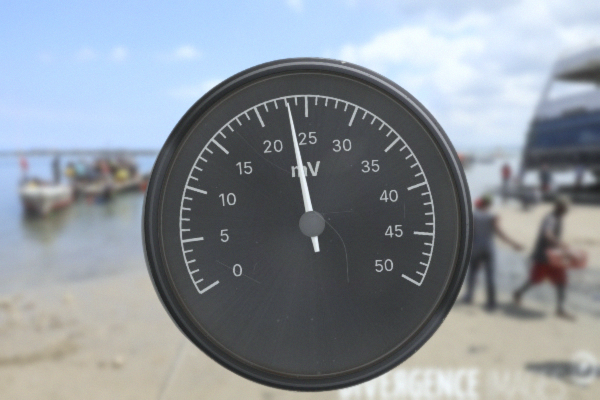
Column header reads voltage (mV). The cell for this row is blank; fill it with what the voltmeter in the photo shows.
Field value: 23 mV
